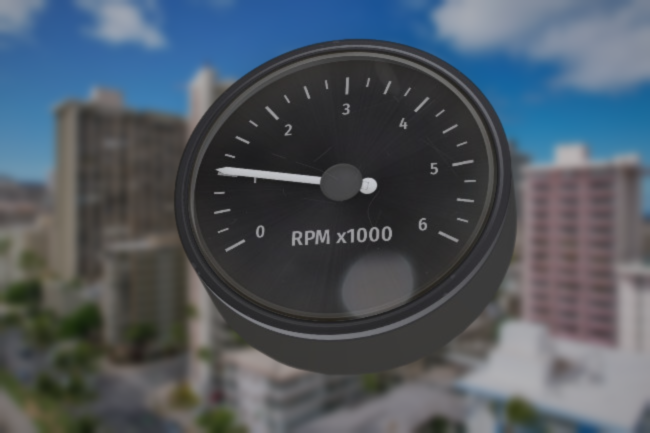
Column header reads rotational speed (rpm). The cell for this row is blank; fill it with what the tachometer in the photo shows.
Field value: 1000 rpm
